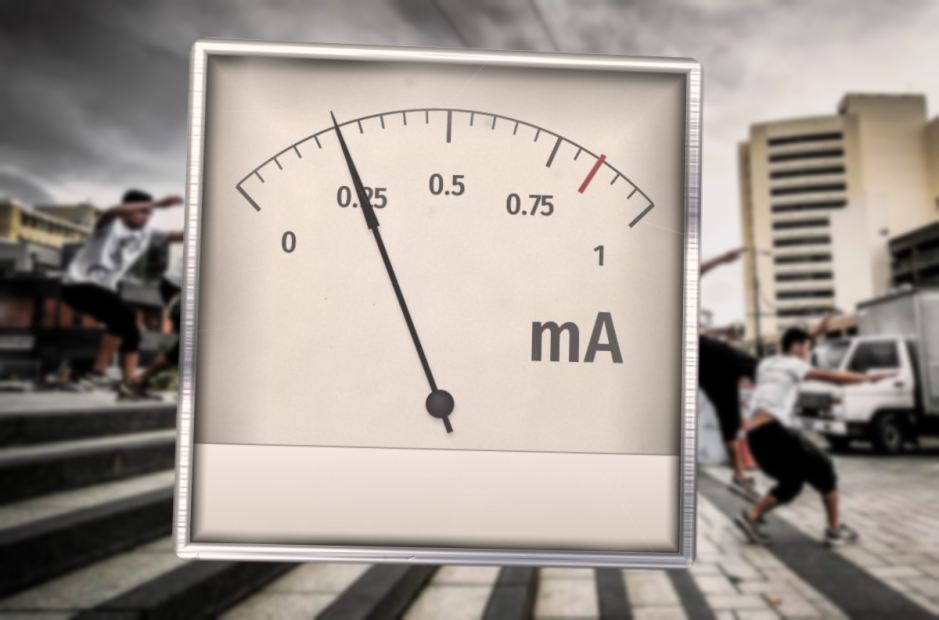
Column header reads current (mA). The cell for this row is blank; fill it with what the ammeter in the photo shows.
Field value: 0.25 mA
